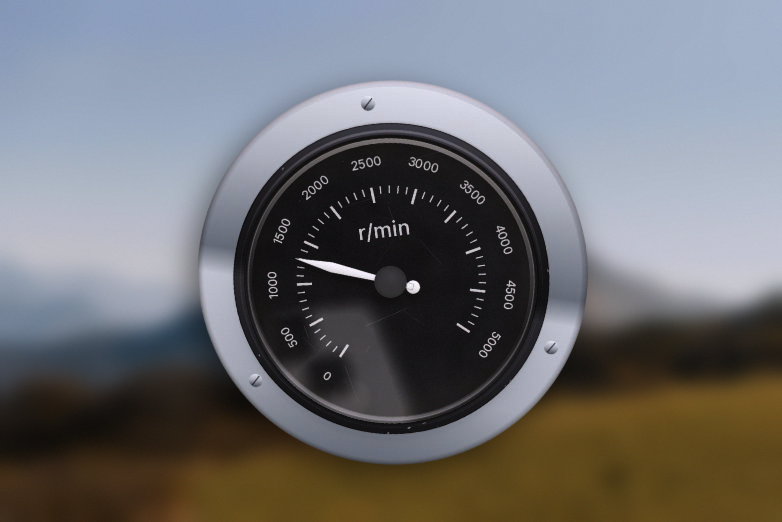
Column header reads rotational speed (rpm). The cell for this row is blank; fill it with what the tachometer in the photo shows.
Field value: 1300 rpm
